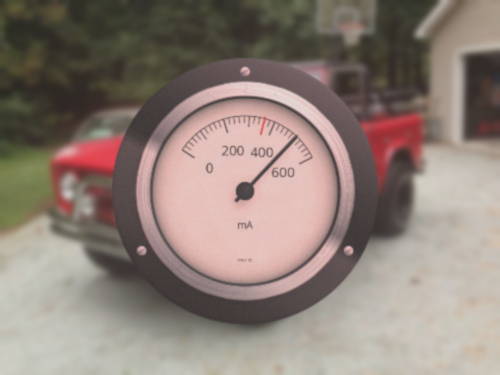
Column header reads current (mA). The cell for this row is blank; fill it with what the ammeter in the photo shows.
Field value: 500 mA
